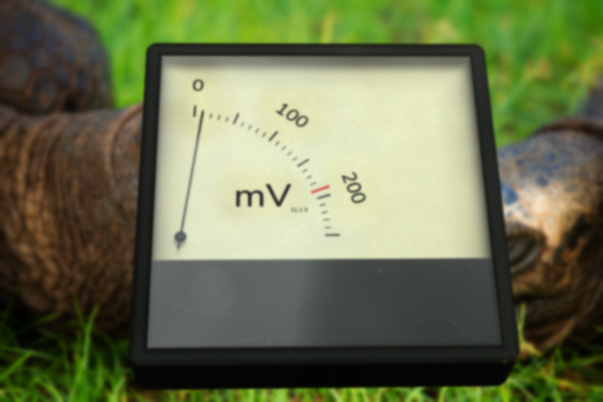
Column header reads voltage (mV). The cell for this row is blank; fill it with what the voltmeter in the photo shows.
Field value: 10 mV
